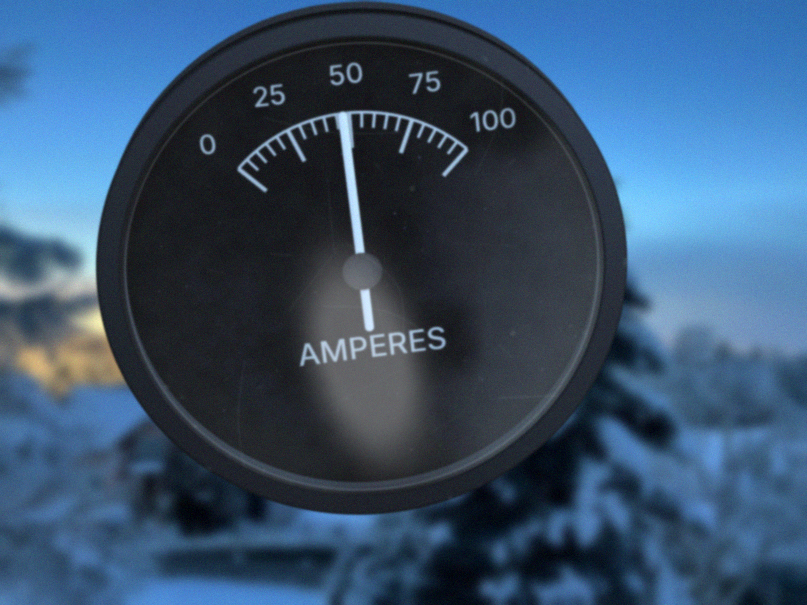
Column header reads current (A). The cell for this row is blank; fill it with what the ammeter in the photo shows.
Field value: 47.5 A
